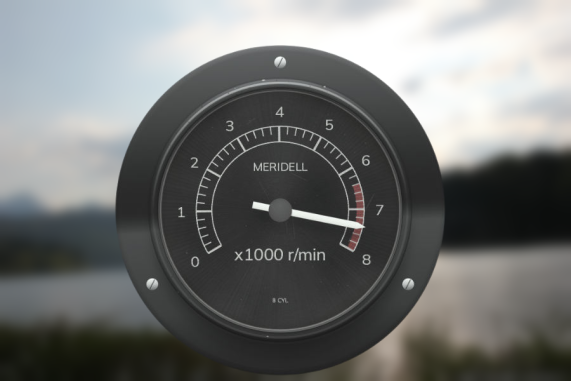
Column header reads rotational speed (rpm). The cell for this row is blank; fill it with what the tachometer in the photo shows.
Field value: 7400 rpm
